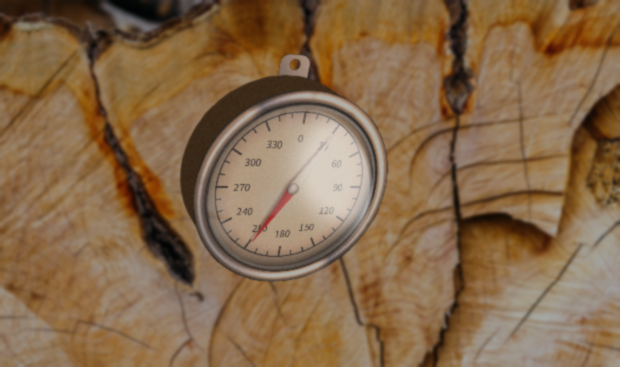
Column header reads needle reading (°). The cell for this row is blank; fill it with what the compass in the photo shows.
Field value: 210 °
